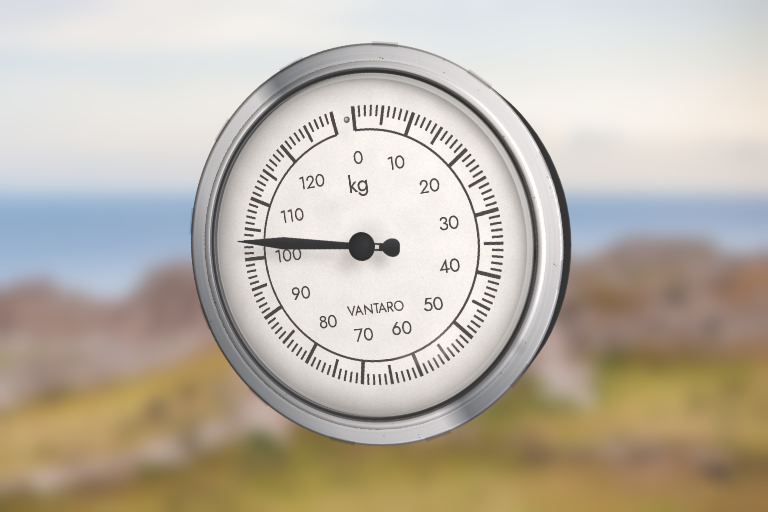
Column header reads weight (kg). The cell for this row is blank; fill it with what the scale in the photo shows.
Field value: 103 kg
